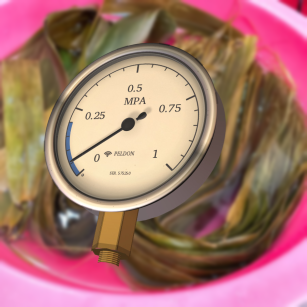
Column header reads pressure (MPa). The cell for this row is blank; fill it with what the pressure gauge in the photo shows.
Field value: 0.05 MPa
